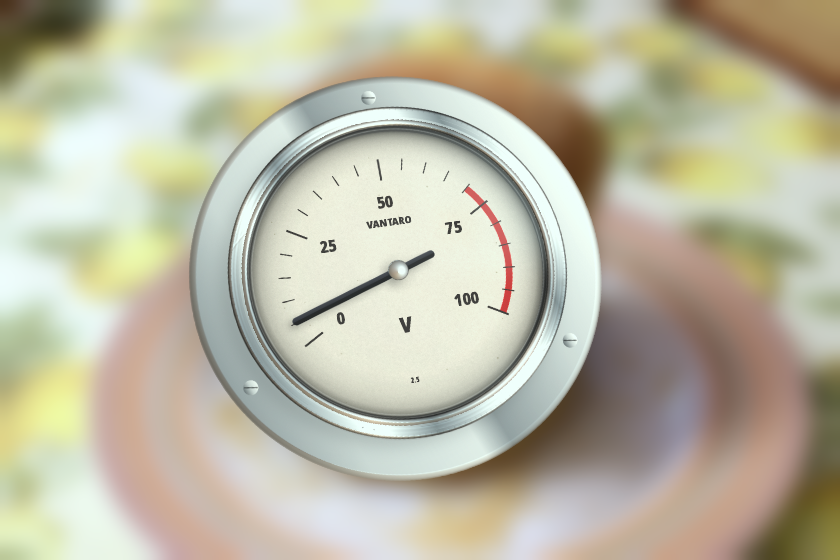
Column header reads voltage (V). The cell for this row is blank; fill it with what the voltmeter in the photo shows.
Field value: 5 V
